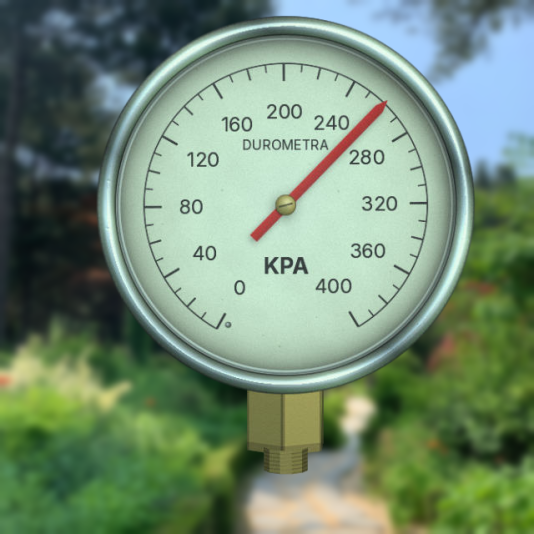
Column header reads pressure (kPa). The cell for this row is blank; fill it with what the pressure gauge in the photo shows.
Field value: 260 kPa
